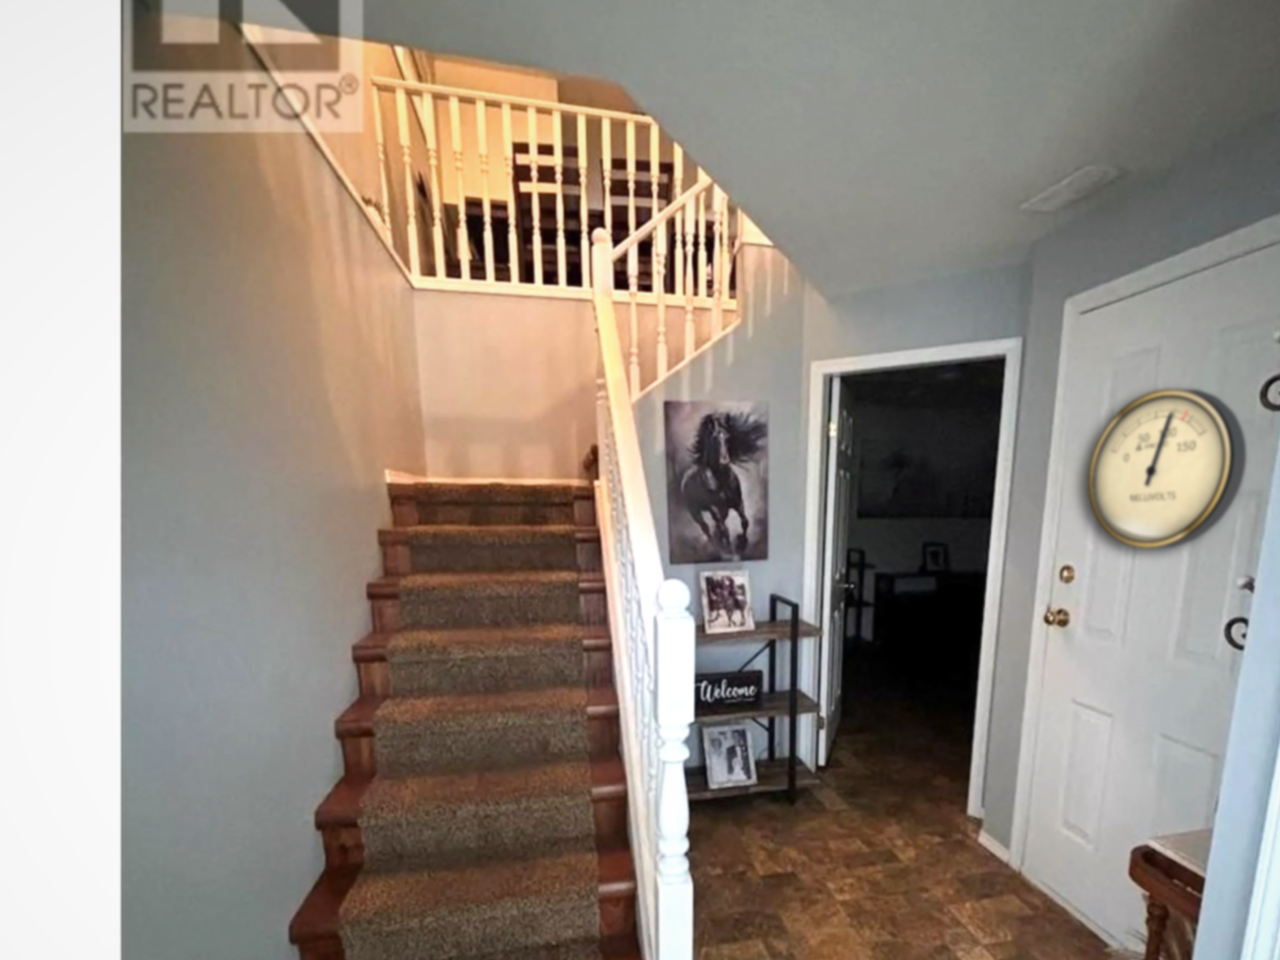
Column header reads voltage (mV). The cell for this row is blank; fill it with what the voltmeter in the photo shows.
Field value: 100 mV
